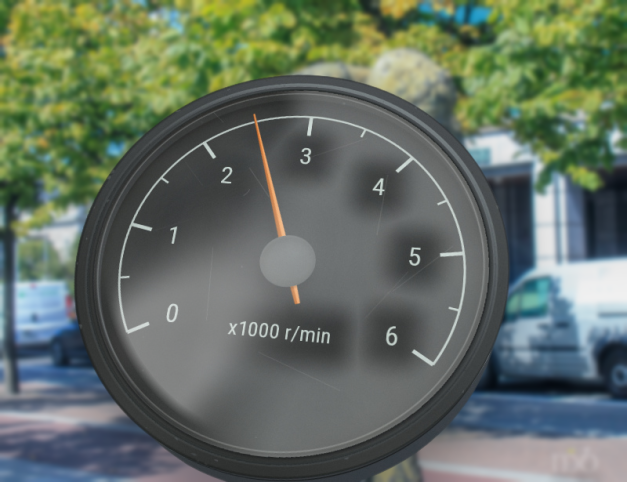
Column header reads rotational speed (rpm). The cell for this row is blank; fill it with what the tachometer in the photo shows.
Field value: 2500 rpm
